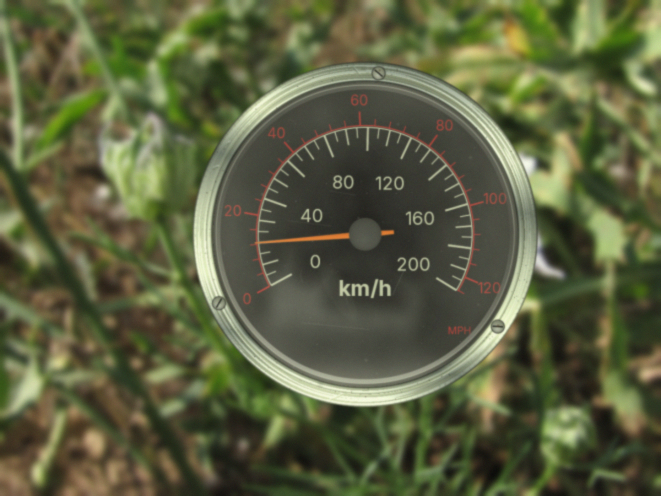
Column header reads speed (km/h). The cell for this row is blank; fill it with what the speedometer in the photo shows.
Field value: 20 km/h
